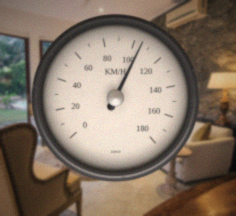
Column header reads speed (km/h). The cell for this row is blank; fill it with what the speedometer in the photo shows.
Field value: 105 km/h
